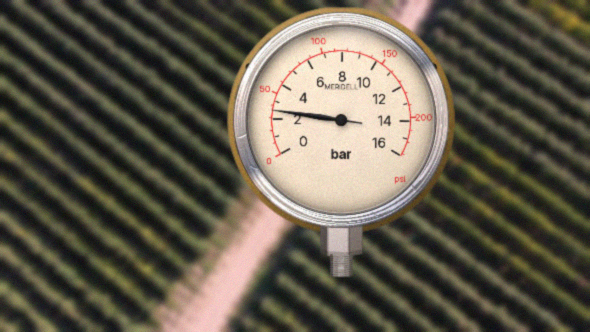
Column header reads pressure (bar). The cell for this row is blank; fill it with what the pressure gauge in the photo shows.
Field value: 2.5 bar
